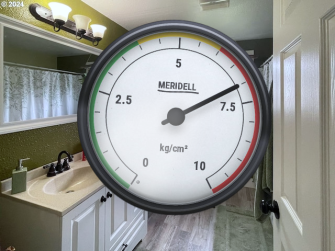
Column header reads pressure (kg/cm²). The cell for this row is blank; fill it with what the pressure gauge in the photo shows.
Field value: 7 kg/cm²
